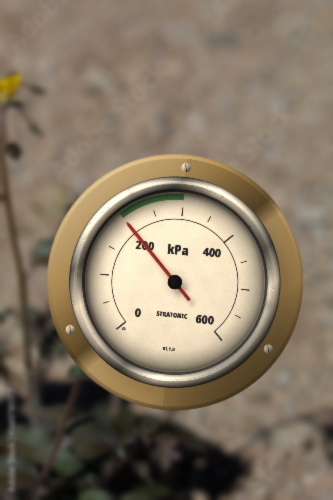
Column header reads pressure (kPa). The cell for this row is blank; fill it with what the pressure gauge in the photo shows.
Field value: 200 kPa
